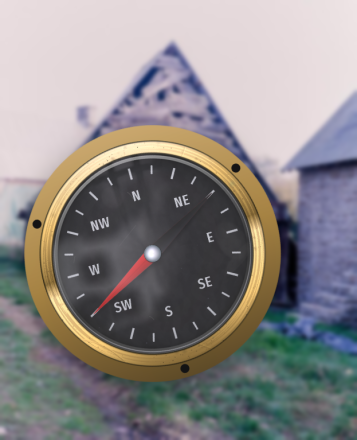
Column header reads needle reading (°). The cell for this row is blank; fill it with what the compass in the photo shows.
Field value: 240 °
